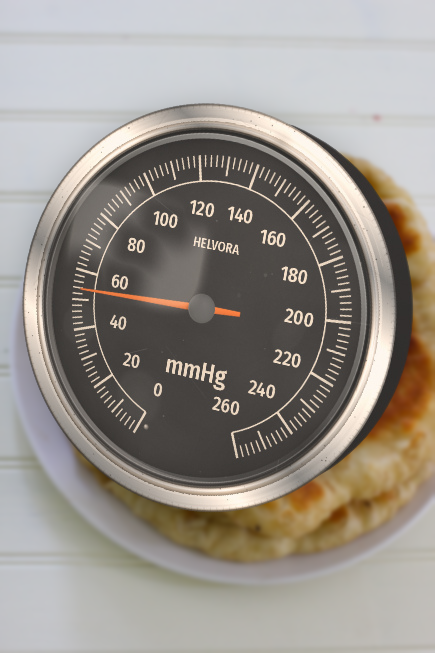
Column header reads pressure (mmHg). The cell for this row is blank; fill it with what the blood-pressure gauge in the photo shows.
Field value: 54 mmHg
